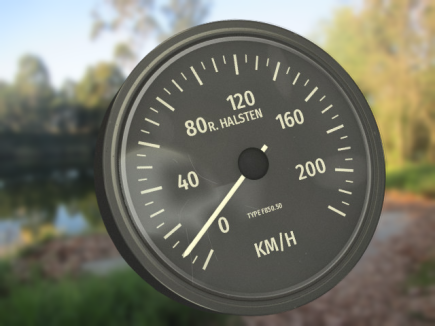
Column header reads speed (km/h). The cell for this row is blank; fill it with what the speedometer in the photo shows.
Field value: 10 km/h
